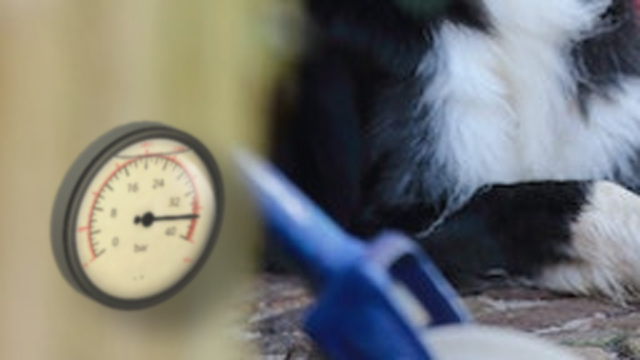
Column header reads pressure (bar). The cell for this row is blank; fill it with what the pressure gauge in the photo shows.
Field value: 36 bar
